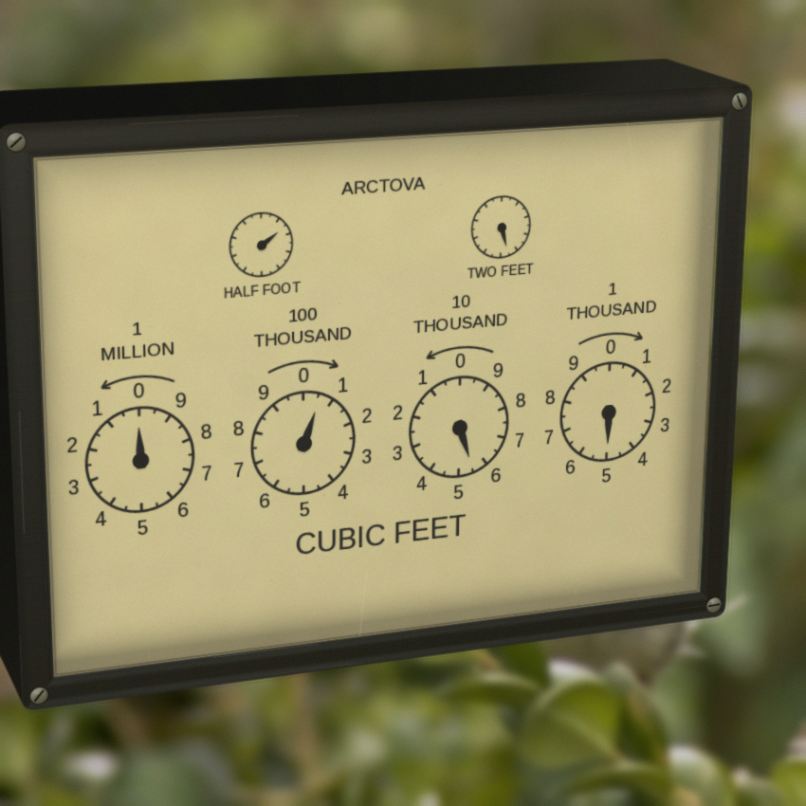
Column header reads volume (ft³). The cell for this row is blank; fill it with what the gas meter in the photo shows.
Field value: 5500 ft³
